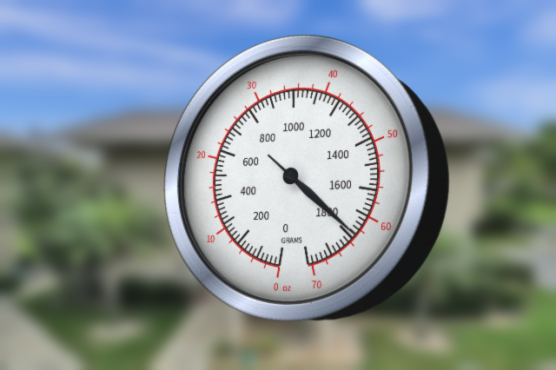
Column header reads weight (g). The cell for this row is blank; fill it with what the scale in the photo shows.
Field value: 1780 g
